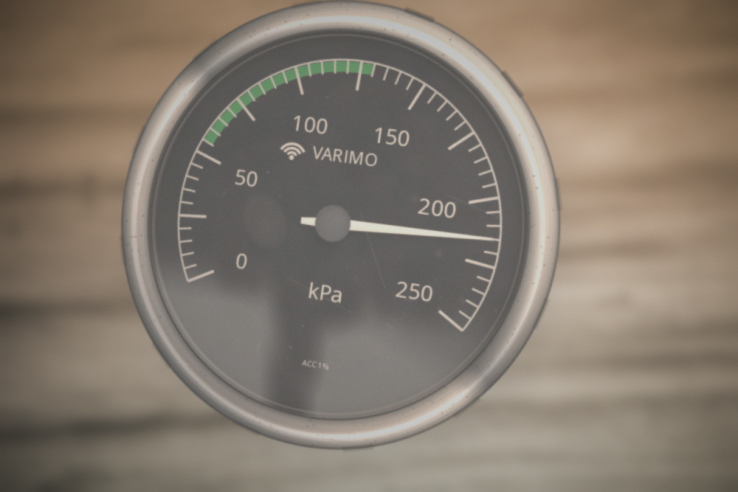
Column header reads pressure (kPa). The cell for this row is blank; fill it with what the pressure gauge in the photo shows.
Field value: 215 kPa
